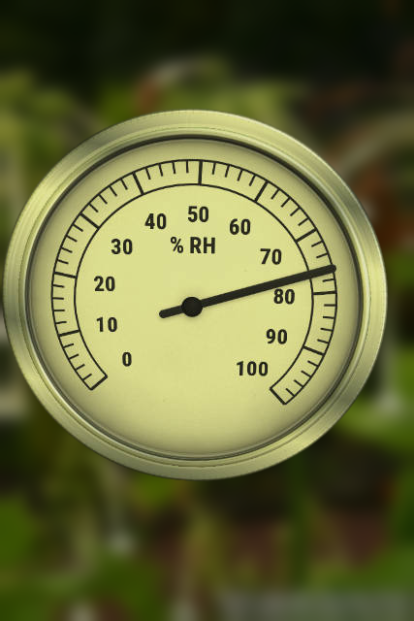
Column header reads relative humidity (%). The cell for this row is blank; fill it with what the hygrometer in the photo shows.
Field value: 76 %
